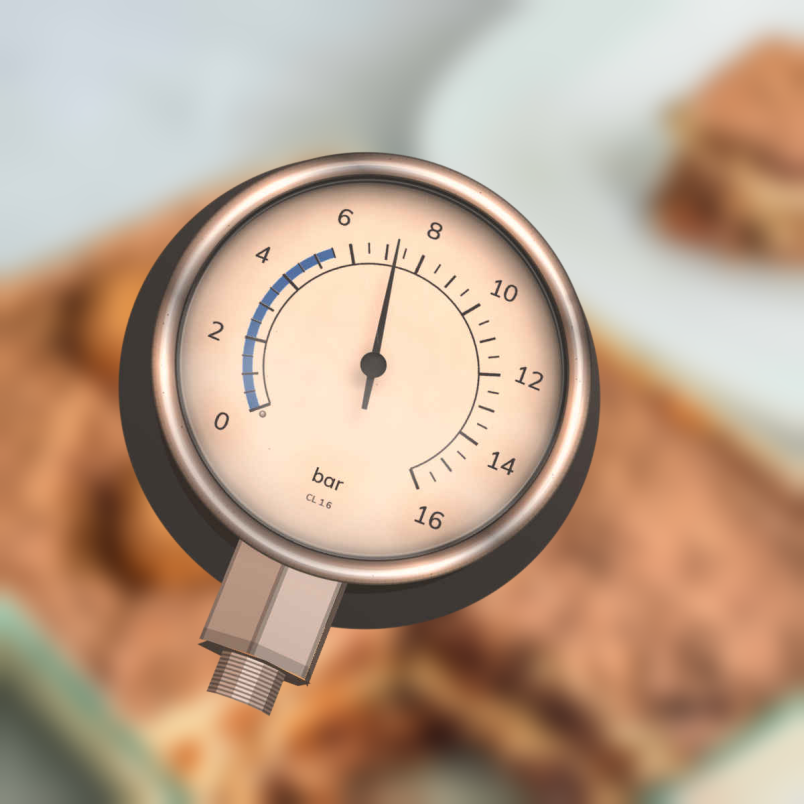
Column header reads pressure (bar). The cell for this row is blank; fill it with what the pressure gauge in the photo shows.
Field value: 7.25 bar
